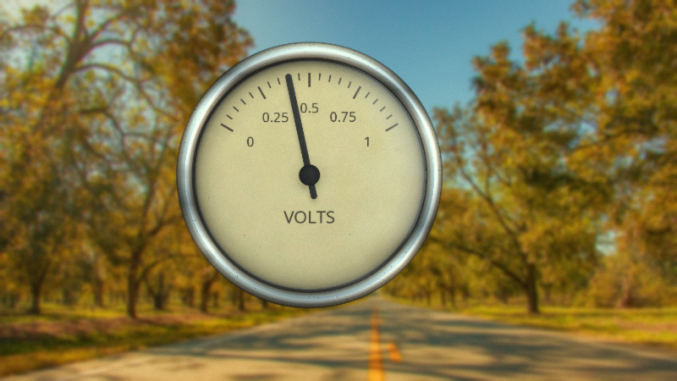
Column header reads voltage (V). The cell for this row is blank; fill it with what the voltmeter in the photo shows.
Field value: 0.4 V
